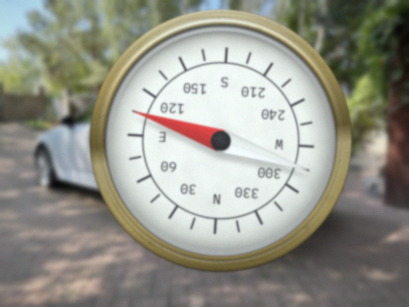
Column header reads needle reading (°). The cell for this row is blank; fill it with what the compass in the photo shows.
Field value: 105 °
